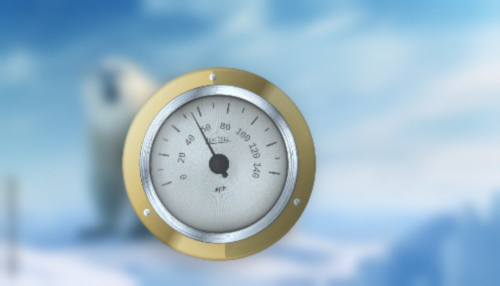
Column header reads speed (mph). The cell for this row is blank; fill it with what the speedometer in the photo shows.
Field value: 55 mph
